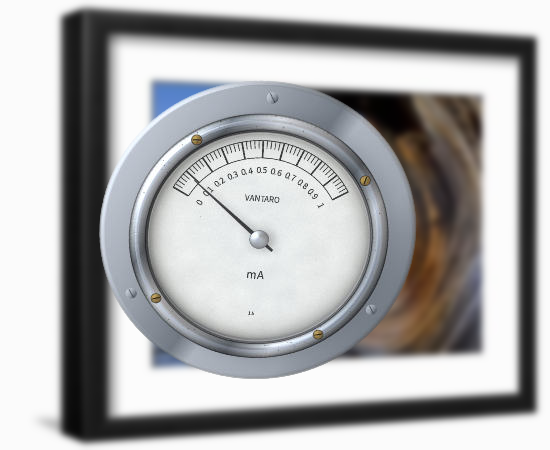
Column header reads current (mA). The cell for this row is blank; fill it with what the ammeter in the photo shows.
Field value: 0.1 mA
